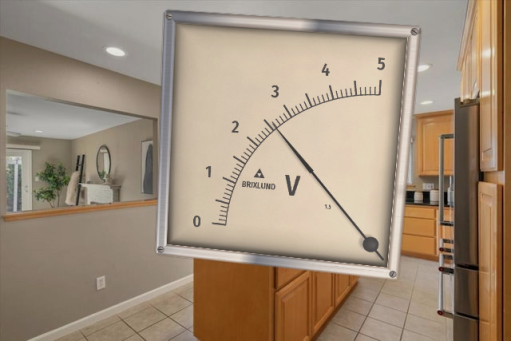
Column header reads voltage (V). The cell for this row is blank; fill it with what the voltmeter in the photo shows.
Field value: 2.6 V
